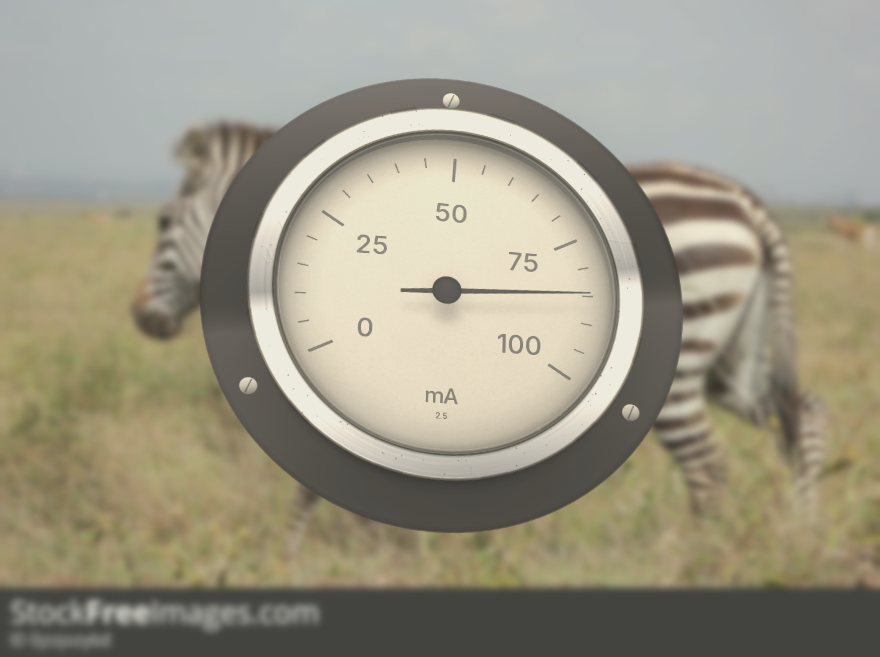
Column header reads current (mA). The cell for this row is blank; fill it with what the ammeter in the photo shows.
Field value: 85 mA
